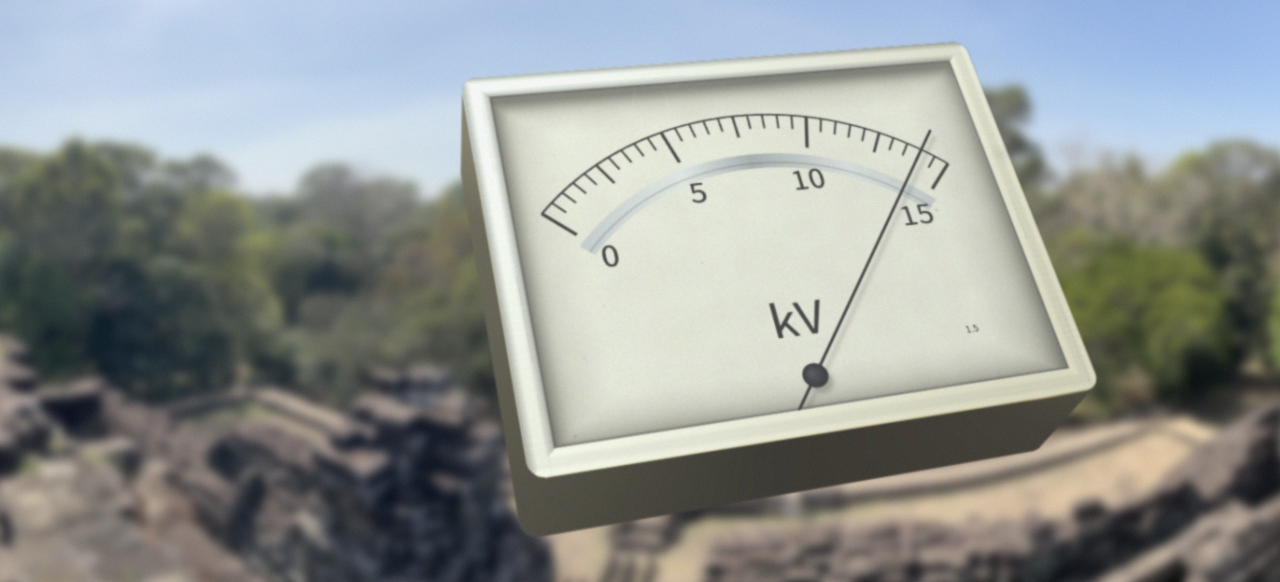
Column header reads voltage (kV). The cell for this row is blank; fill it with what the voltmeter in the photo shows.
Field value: 14 kV
